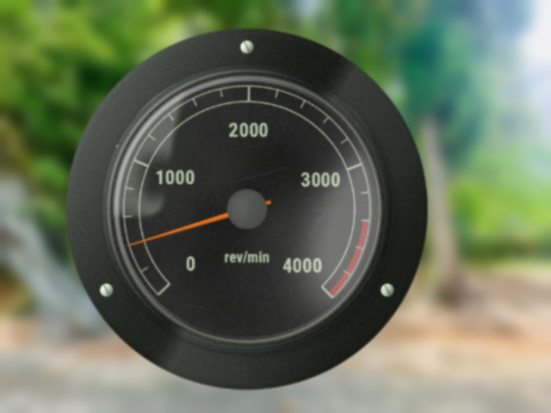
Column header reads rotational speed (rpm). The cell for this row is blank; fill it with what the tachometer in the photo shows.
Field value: 400 rpm
